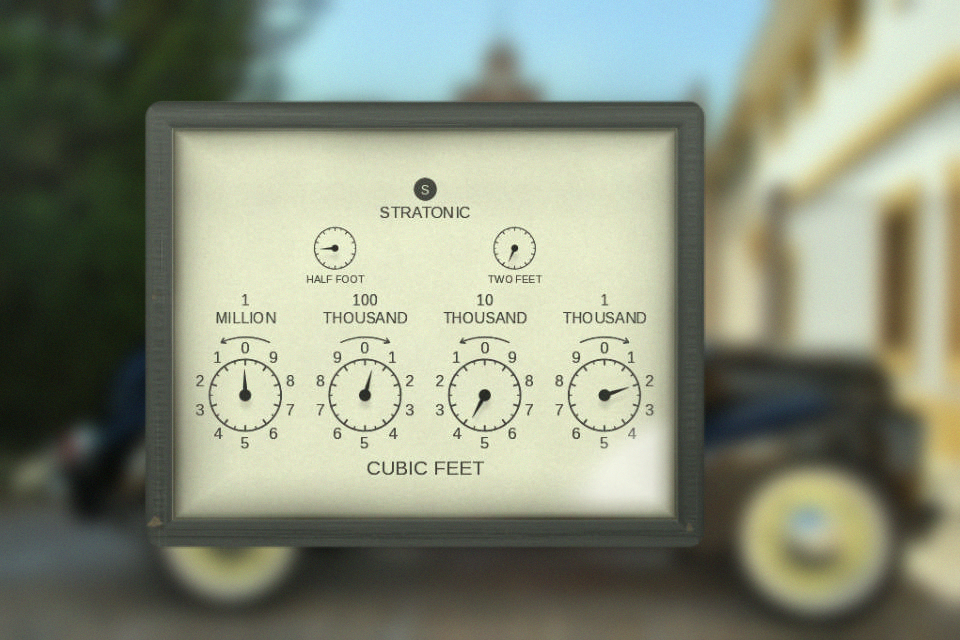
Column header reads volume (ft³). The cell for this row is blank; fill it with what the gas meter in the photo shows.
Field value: 4200 ft³
